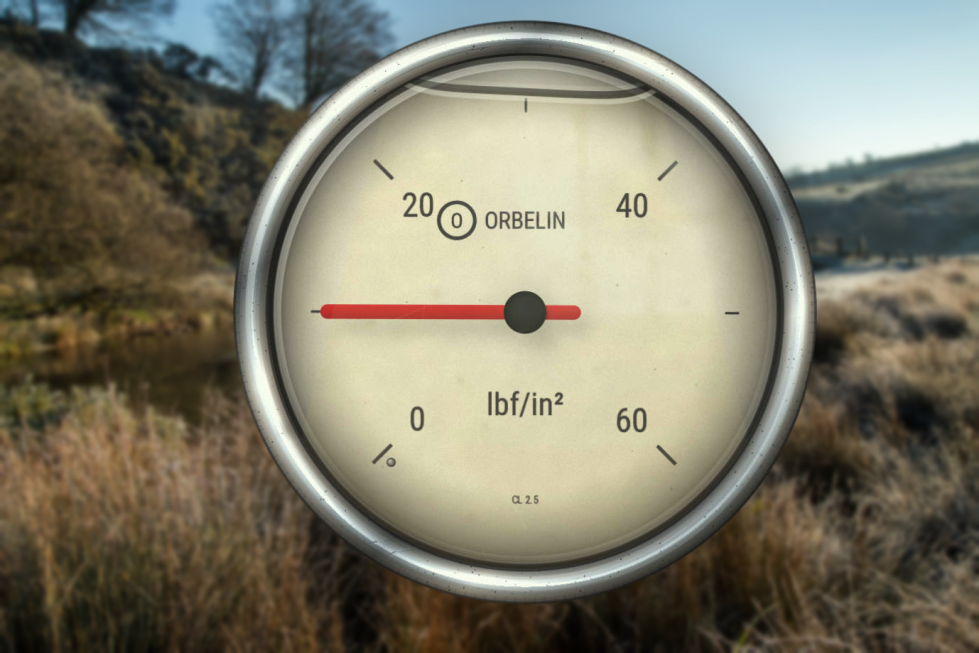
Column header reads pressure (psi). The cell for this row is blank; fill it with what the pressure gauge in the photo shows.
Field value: 10 psi
